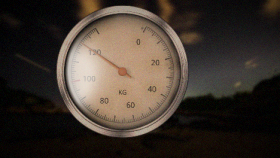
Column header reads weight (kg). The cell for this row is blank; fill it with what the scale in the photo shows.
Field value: 120 kg
